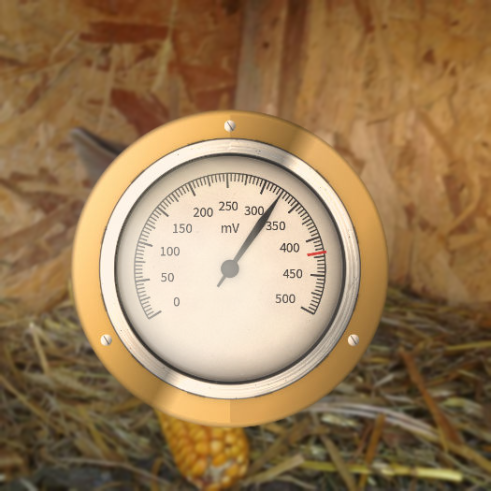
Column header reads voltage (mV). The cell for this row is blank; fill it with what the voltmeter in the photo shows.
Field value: 325 mV
